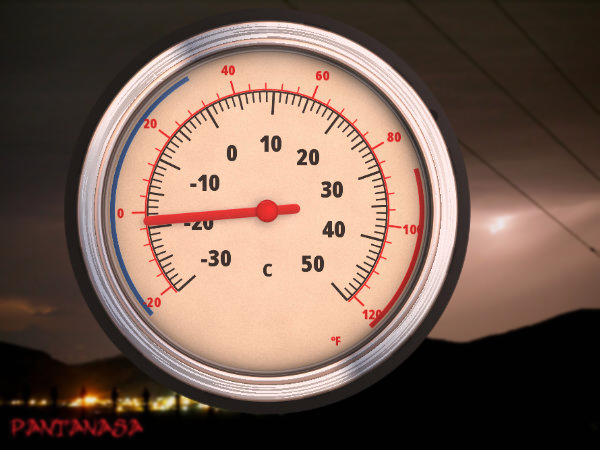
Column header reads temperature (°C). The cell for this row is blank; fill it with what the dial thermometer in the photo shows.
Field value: -19 °C
